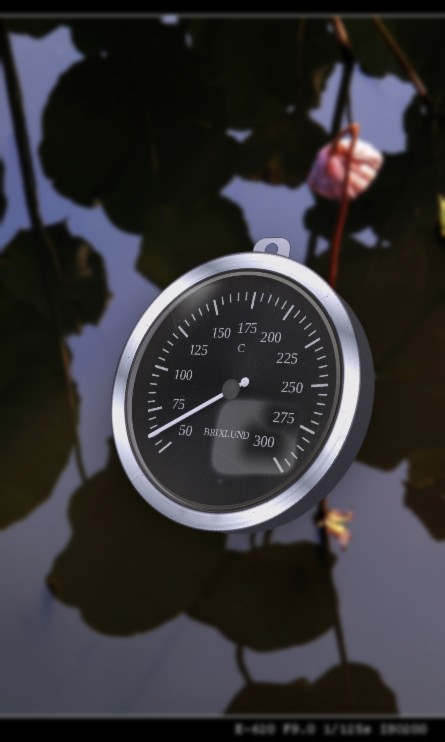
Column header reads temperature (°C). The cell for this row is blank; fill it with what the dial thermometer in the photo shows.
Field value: 60 °C
